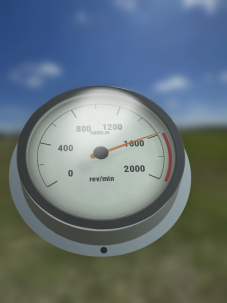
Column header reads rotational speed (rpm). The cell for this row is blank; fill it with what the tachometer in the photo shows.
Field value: 1600 rpm
